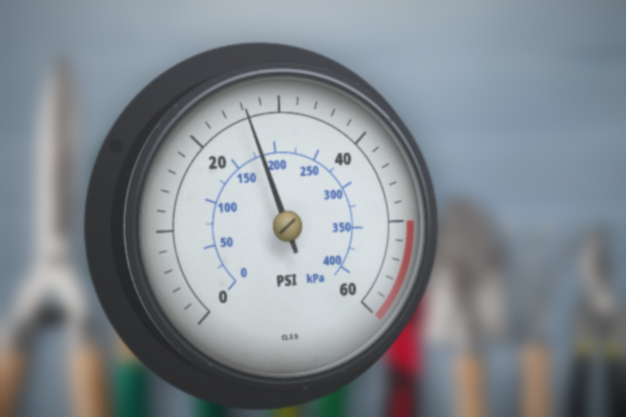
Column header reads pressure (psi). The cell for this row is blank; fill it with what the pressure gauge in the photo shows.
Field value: 26 psi
